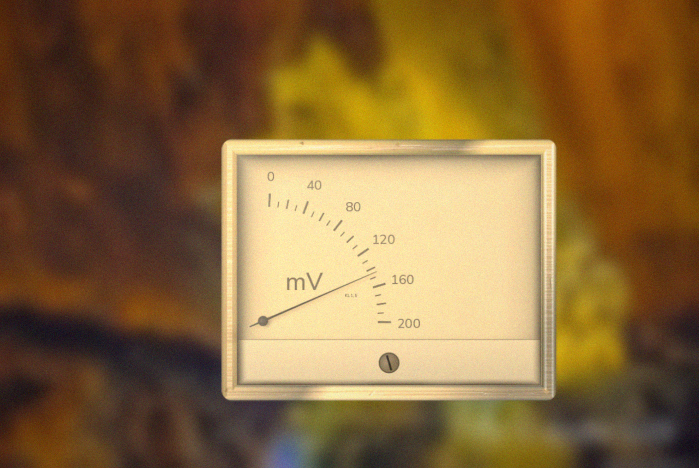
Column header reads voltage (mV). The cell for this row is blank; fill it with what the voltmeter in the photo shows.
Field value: 145 mV
